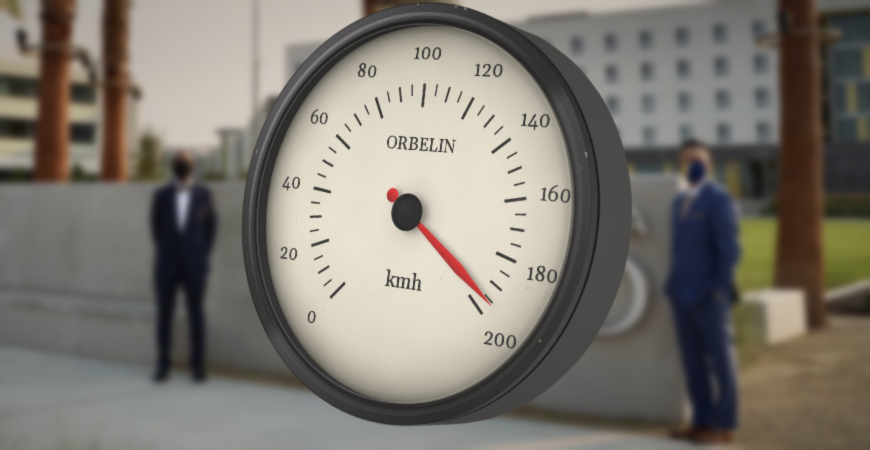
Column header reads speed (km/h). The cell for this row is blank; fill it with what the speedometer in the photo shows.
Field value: 195 km/h
